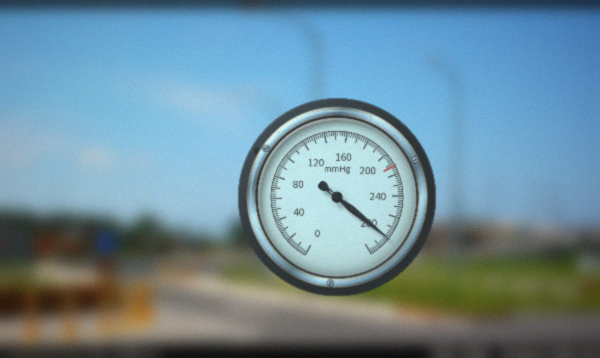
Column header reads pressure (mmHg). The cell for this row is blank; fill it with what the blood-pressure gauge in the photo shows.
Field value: 280 mmHg
